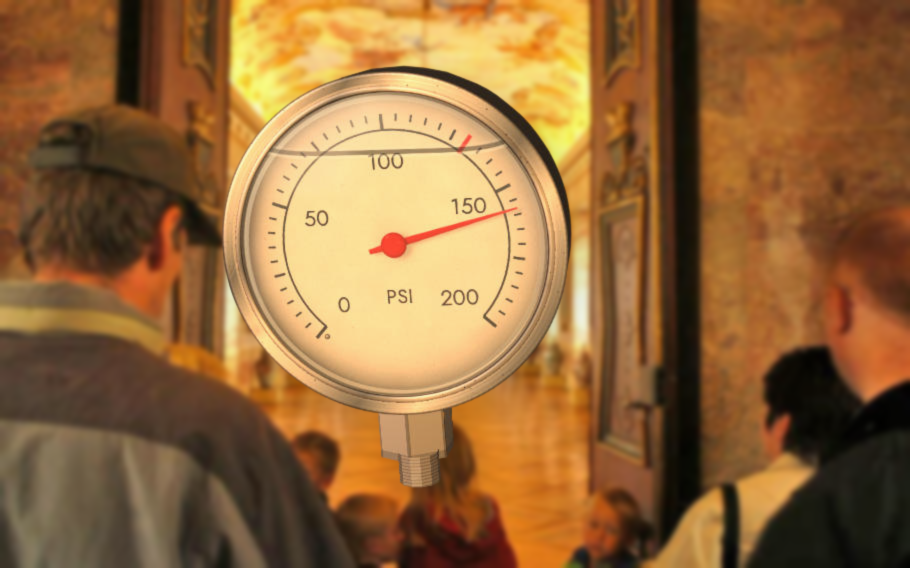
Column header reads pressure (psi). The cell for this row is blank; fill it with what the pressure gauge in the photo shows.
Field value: 157.5 psi
